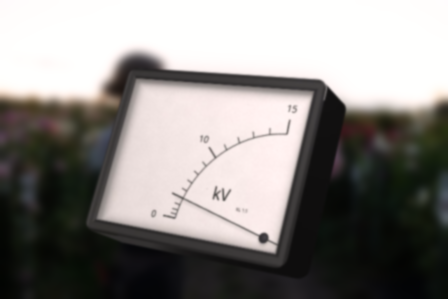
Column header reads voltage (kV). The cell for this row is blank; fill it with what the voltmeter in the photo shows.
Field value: 5 kV
